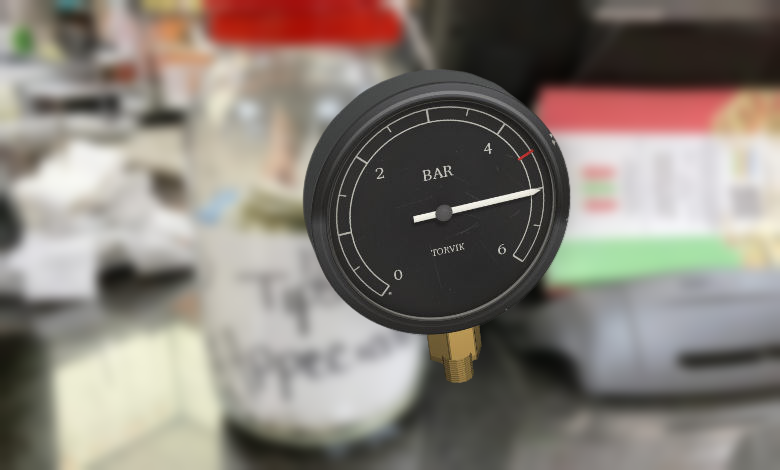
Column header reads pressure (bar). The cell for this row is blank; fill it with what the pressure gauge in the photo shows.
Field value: 5 bar
